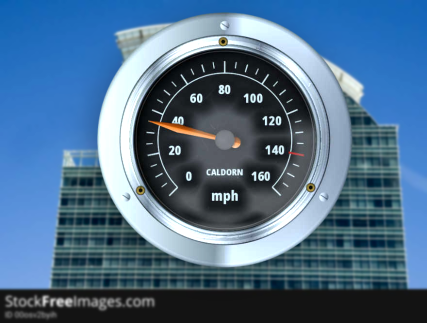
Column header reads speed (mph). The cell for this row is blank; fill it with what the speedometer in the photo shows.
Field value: 35 mph
